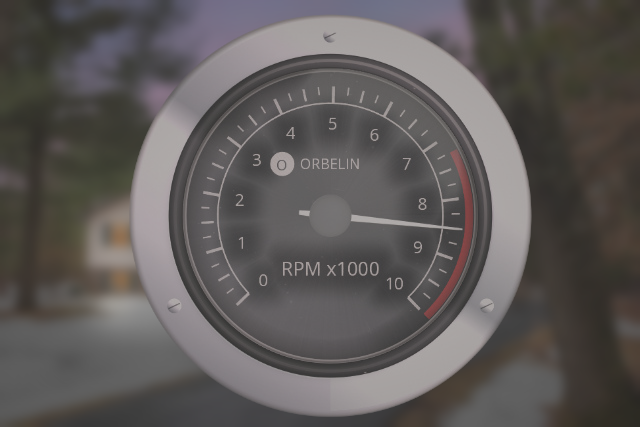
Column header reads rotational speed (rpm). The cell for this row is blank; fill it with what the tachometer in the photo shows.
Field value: 8500 rpm
